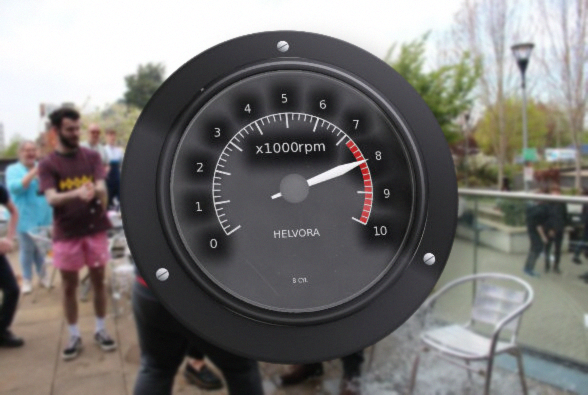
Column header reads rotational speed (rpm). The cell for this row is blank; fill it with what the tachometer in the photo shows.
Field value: 8000 rpm
